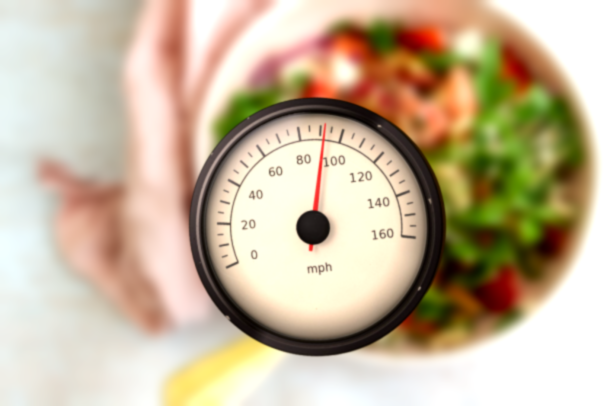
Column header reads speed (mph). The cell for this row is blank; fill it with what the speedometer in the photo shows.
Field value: 92.5 mph
